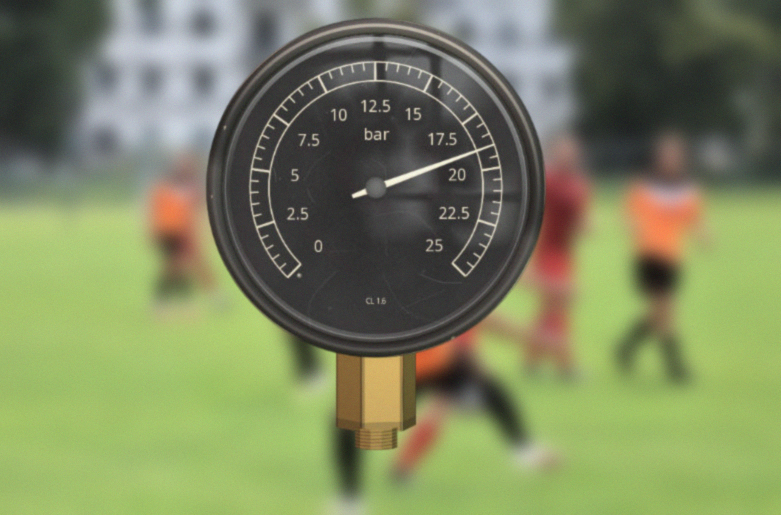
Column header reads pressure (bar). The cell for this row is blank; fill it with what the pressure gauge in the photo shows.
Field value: 19 bar
